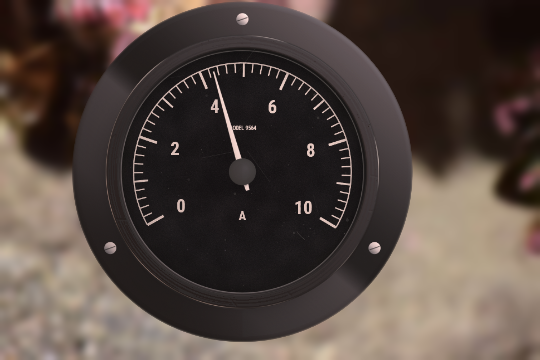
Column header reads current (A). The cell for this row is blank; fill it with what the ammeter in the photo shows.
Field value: 4.3 A
